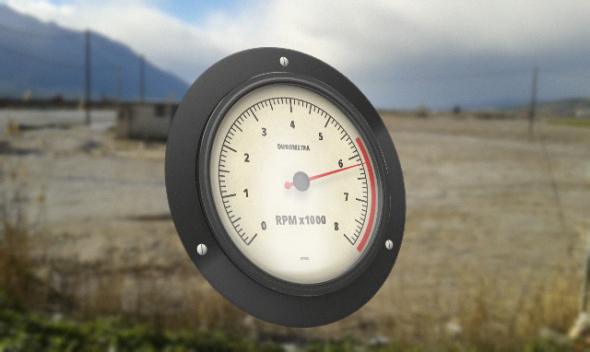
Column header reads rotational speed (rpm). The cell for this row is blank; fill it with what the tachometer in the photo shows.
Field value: 6200 rpm
